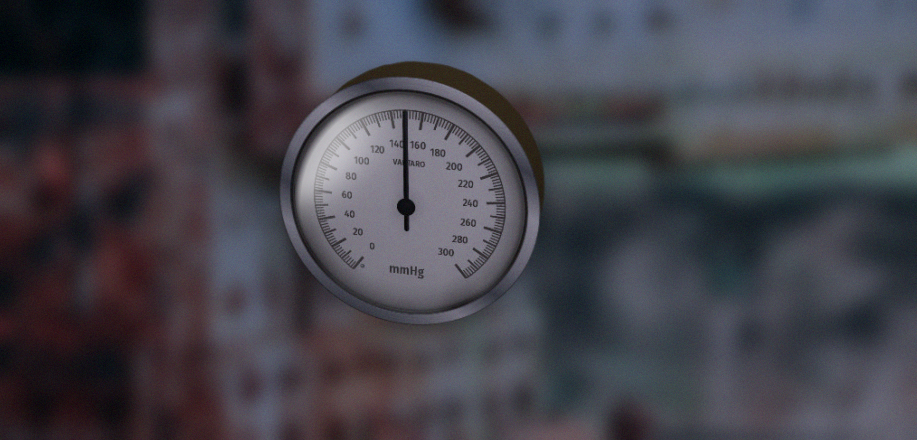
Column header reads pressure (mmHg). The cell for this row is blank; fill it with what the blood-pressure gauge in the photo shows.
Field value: 150 mmHg
